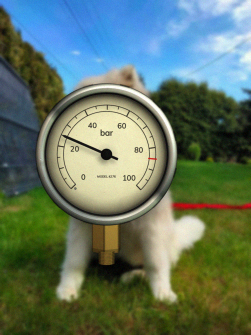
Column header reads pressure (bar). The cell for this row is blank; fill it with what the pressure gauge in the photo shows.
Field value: 25 bar
